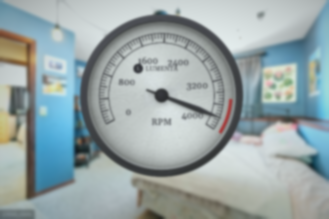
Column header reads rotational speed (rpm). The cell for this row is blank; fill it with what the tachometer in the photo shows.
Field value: 3800 rpm
